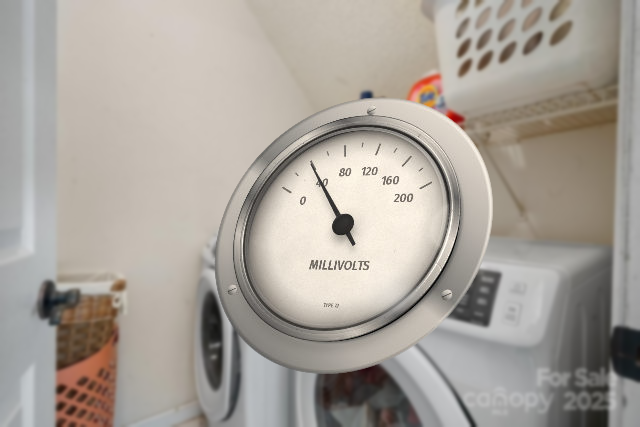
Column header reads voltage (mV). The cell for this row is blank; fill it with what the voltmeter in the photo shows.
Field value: 40 mV
